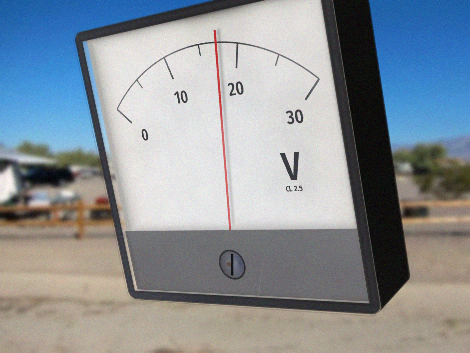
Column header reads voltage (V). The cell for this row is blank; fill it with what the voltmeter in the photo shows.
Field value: 17.5 V
